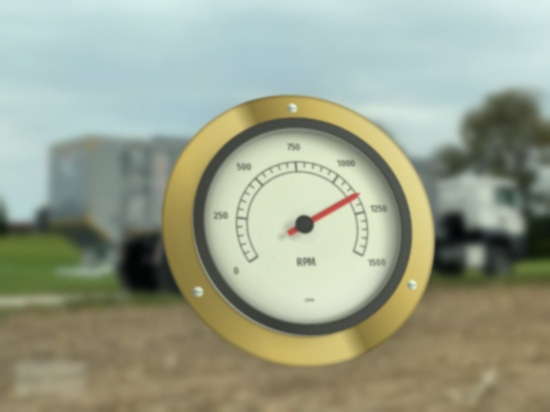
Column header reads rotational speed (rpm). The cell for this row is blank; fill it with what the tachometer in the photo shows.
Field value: 1150 rpm
